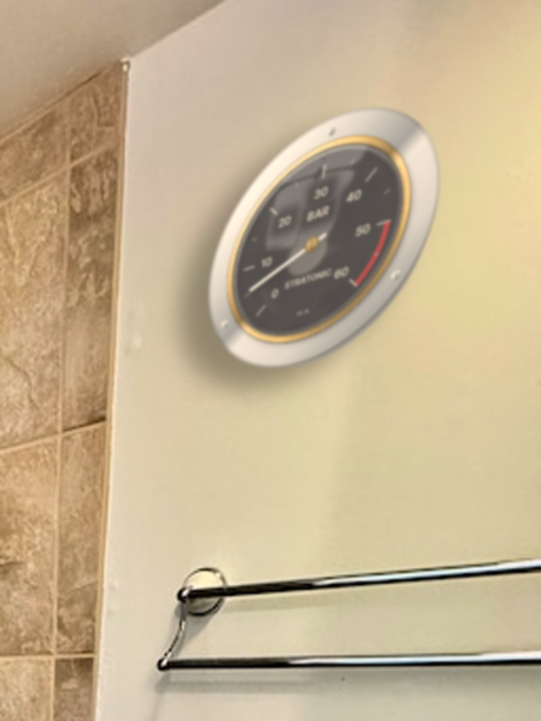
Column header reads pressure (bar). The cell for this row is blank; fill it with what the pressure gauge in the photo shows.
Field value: 5 bar
